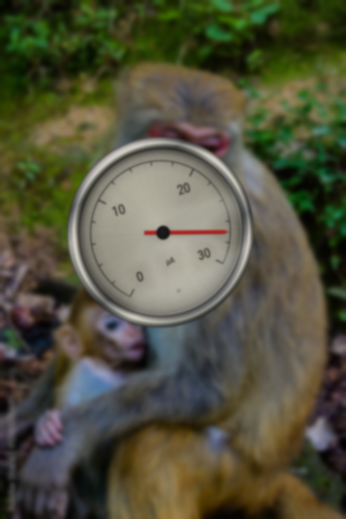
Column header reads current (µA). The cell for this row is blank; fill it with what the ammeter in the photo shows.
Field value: 27 µA
